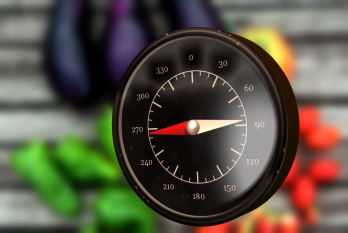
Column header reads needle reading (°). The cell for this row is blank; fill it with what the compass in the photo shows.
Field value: 265 °
